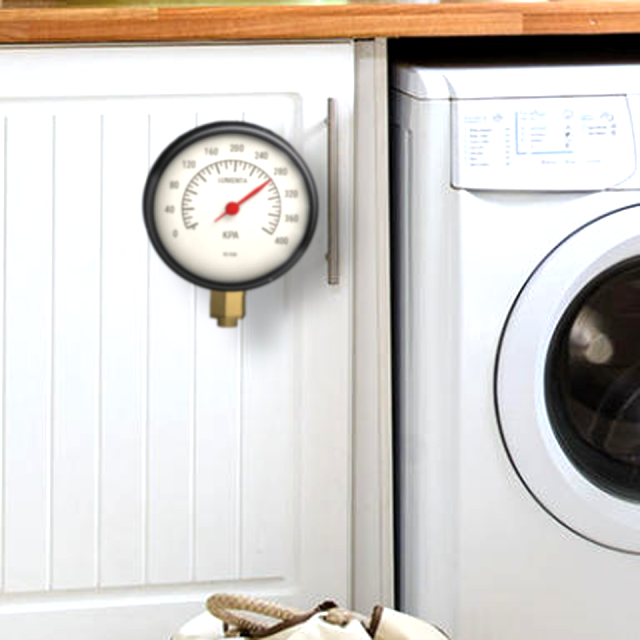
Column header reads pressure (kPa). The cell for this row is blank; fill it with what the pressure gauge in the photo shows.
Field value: 280 kPa
